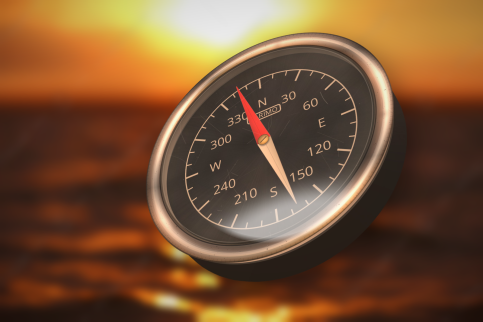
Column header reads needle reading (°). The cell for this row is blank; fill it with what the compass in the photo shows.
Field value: 345 °
